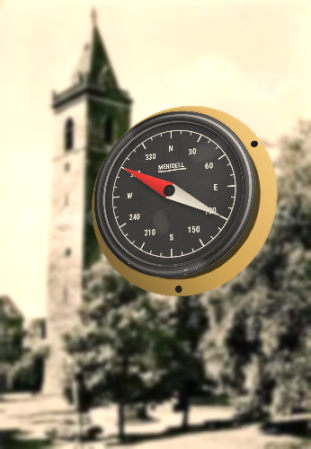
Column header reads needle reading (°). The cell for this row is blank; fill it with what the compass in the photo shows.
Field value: 300 °
